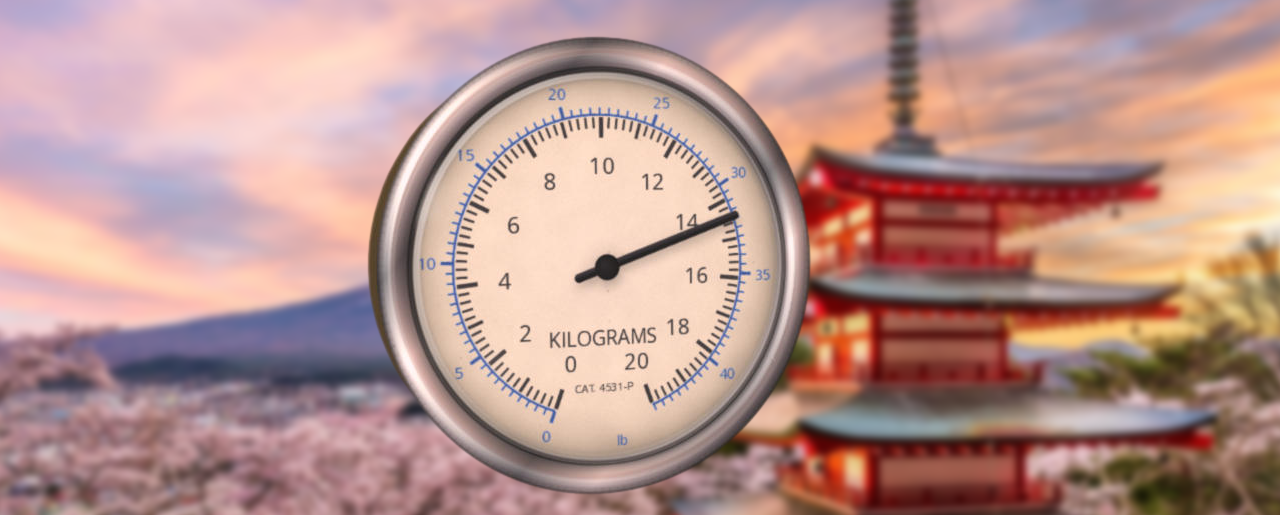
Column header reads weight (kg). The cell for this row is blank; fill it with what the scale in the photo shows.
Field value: 14.4 kg
